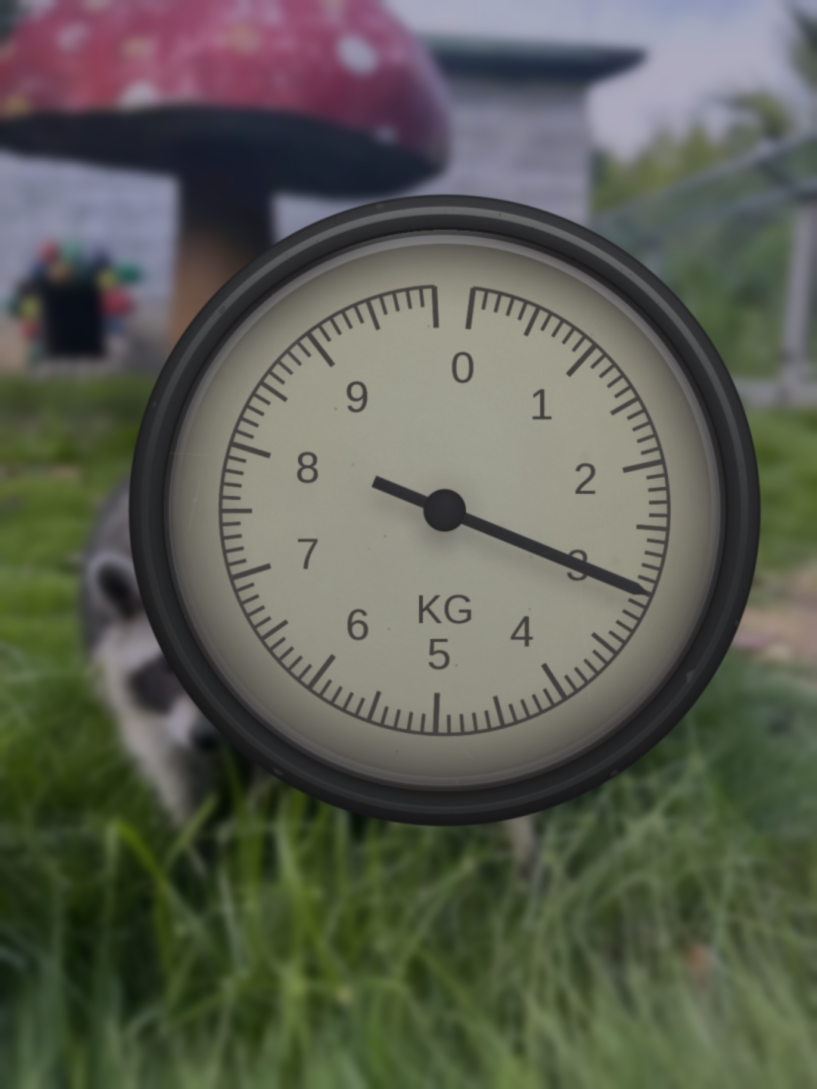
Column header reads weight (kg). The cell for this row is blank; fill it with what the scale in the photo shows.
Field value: 3 kg
